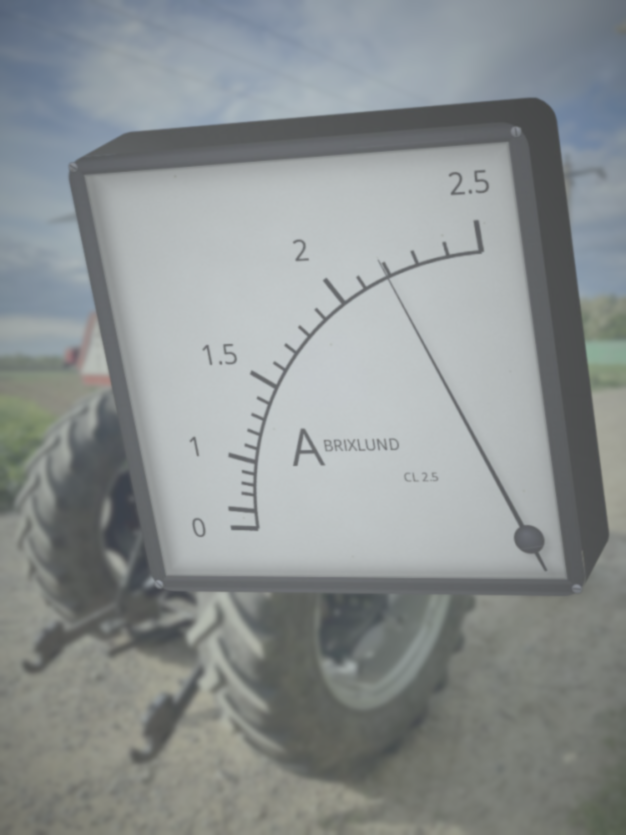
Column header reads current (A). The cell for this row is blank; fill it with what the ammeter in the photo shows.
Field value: 2.2 A
